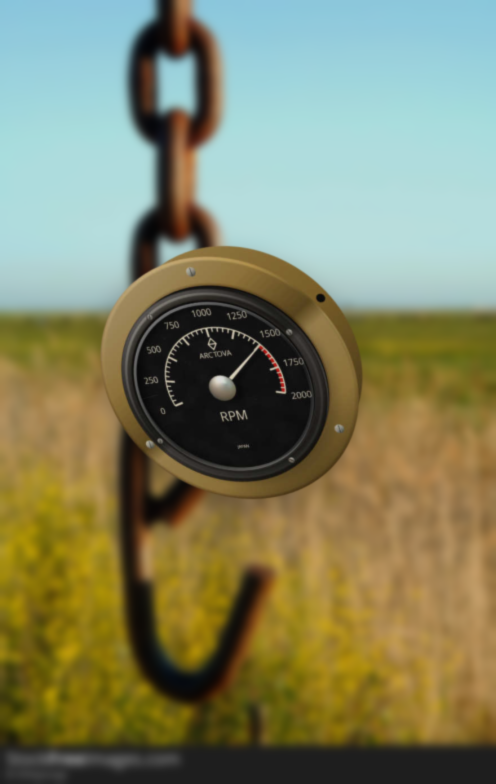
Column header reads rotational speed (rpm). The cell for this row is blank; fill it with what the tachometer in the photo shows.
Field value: 1500 rpm
